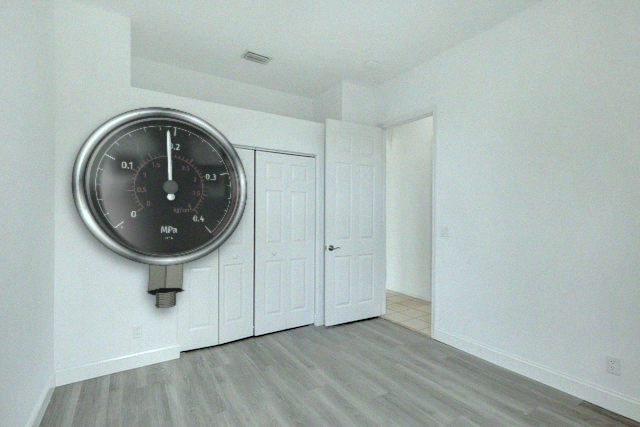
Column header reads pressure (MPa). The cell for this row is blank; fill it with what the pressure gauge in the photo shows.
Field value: 0.19 MPa
